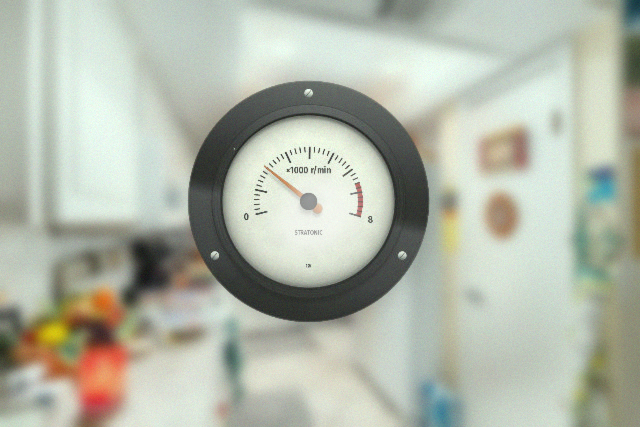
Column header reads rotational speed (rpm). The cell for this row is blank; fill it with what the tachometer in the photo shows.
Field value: 2000 rpm
